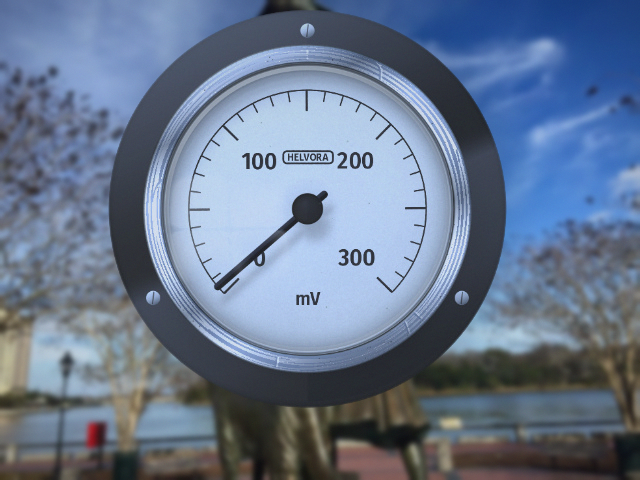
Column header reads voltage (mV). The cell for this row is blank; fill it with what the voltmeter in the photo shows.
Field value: 5 mV
